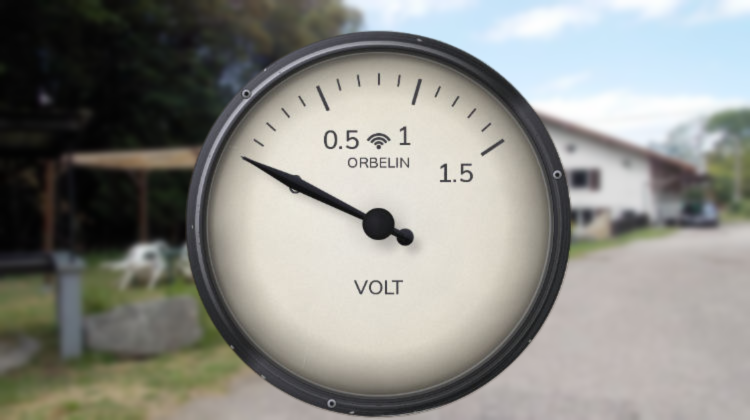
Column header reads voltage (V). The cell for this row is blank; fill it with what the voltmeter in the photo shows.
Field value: 0 V
